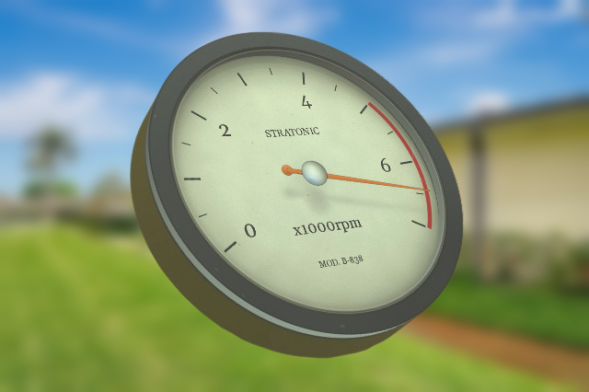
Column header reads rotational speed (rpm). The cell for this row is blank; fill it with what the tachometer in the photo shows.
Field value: 6500 rpm
